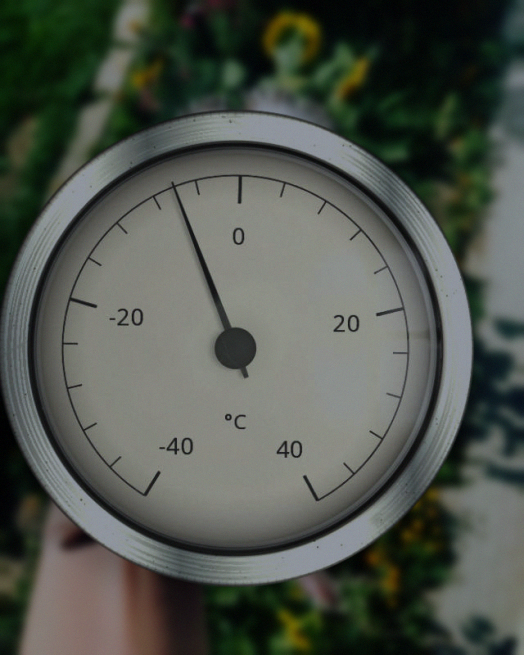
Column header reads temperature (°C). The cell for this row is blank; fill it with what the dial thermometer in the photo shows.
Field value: -6 °C
